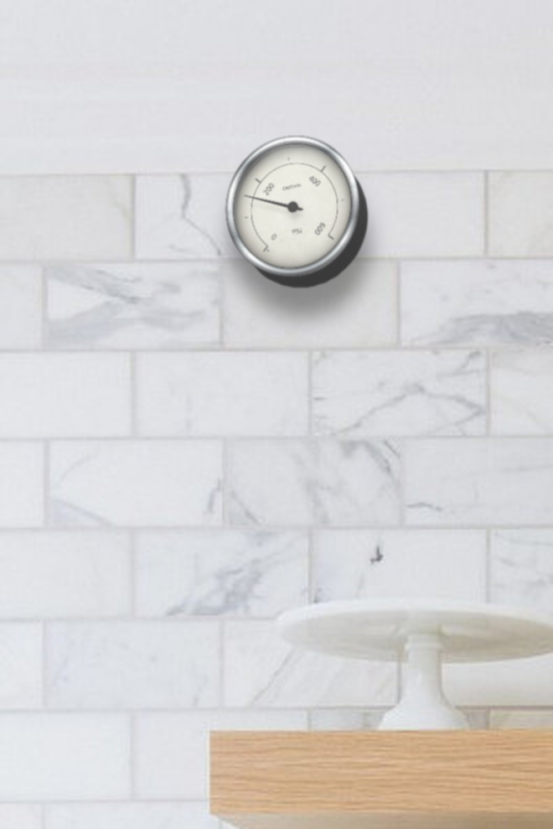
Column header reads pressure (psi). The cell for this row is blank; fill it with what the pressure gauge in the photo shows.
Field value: 150 psi
